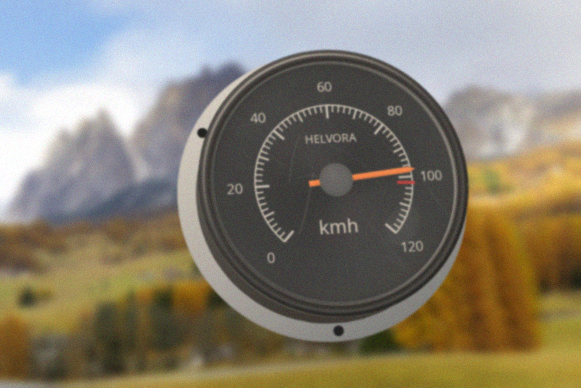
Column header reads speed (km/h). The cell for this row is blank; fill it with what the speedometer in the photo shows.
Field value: 98 km/h
